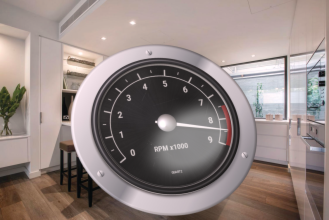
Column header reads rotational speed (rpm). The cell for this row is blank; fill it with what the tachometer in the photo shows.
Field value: 8500 rpm
